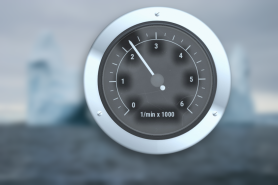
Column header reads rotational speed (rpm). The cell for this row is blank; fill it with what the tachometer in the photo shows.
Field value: 2250 rpm
